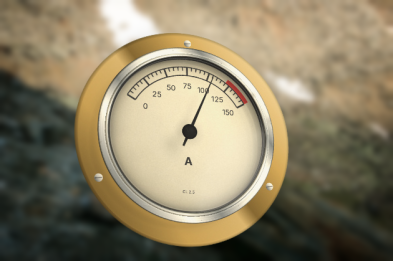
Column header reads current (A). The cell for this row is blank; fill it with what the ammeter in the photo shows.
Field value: 105 A
